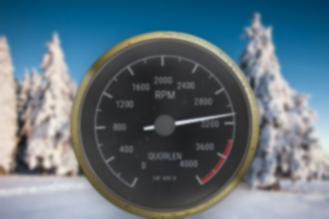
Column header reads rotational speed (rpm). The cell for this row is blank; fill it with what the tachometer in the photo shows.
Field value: 3100 rpm
